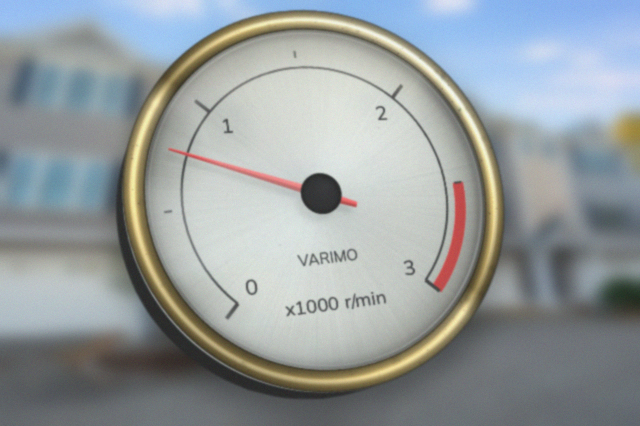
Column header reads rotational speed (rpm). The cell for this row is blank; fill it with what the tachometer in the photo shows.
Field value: 750 rpm
